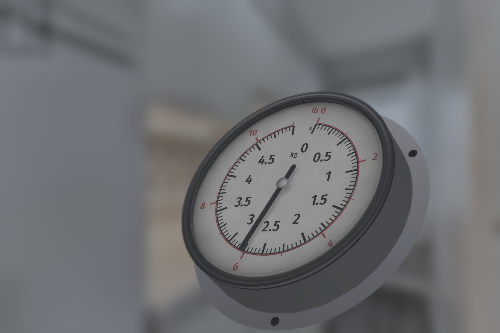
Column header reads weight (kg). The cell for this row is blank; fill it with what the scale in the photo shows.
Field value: 2.75 kg
